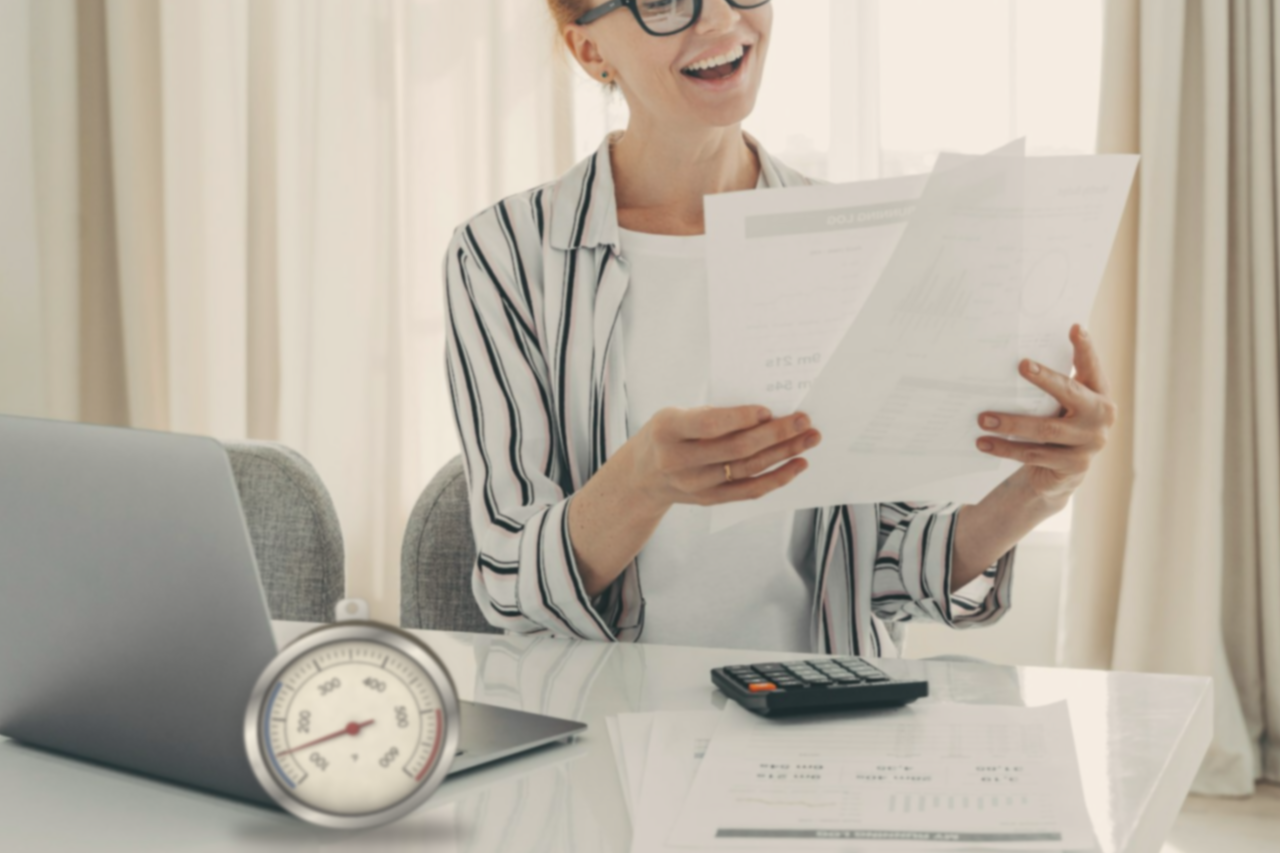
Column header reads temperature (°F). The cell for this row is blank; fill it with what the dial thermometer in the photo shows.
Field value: 150 °F
